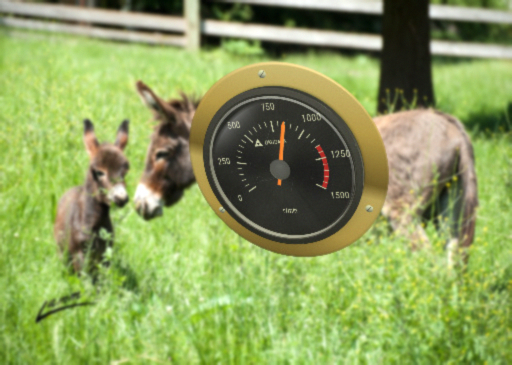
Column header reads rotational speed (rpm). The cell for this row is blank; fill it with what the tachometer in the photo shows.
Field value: 850 rpm
